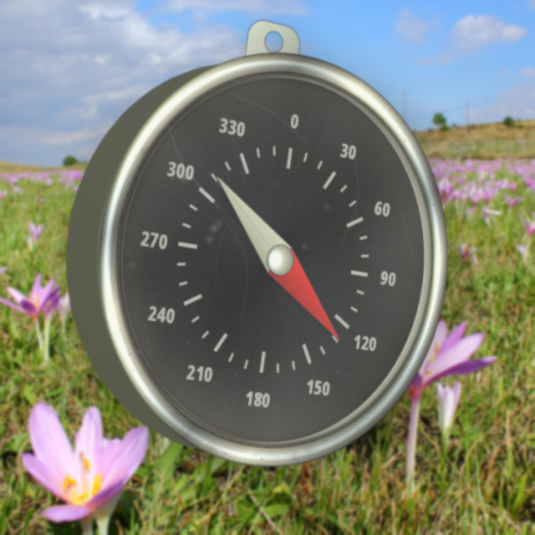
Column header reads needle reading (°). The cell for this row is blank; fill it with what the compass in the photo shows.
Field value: 130 °
